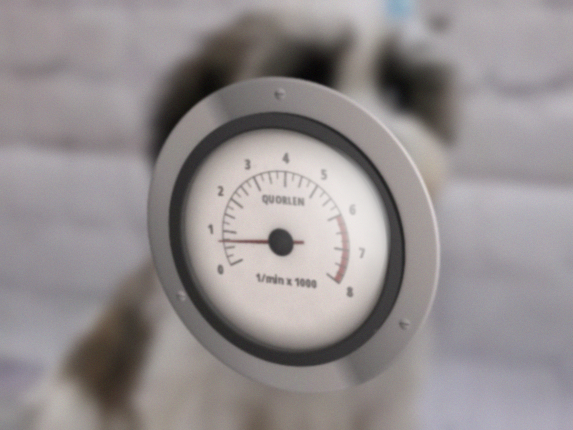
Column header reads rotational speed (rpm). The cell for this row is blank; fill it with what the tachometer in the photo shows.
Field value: 750 rpm
